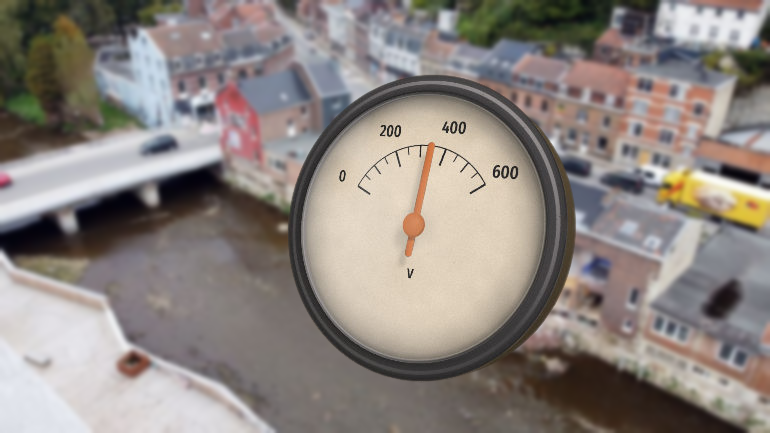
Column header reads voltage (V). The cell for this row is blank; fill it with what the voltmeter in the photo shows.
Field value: 350 V
